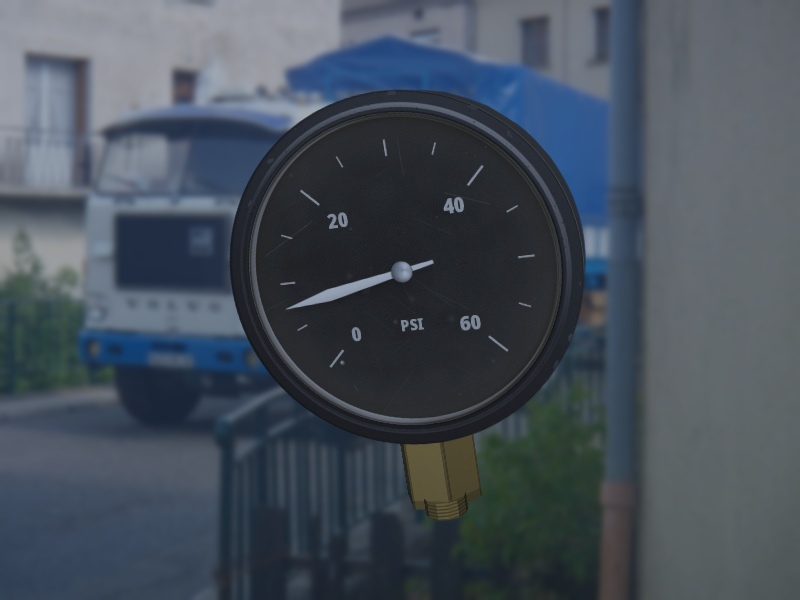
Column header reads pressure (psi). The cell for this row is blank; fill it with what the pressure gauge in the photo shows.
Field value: 7.5 psi
